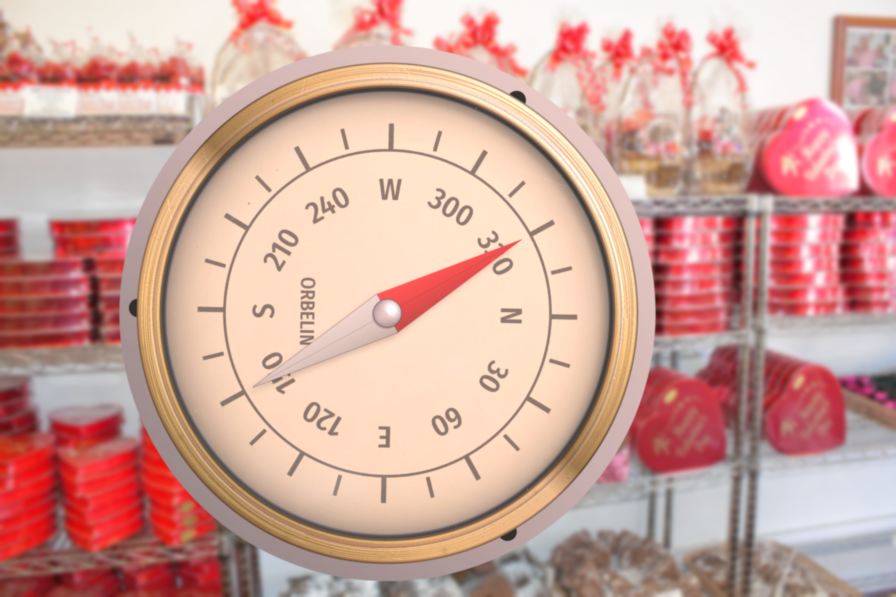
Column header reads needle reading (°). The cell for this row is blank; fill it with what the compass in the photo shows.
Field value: 330 °
